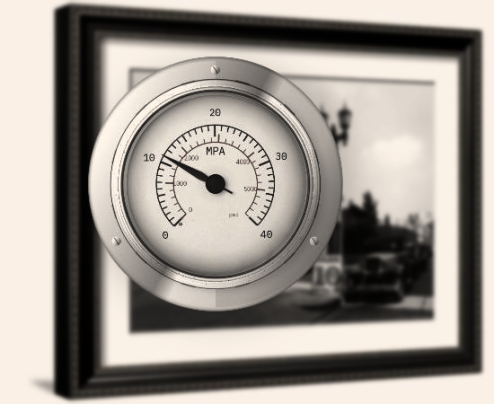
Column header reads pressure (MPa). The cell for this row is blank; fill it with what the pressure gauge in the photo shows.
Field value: 11 MPa
